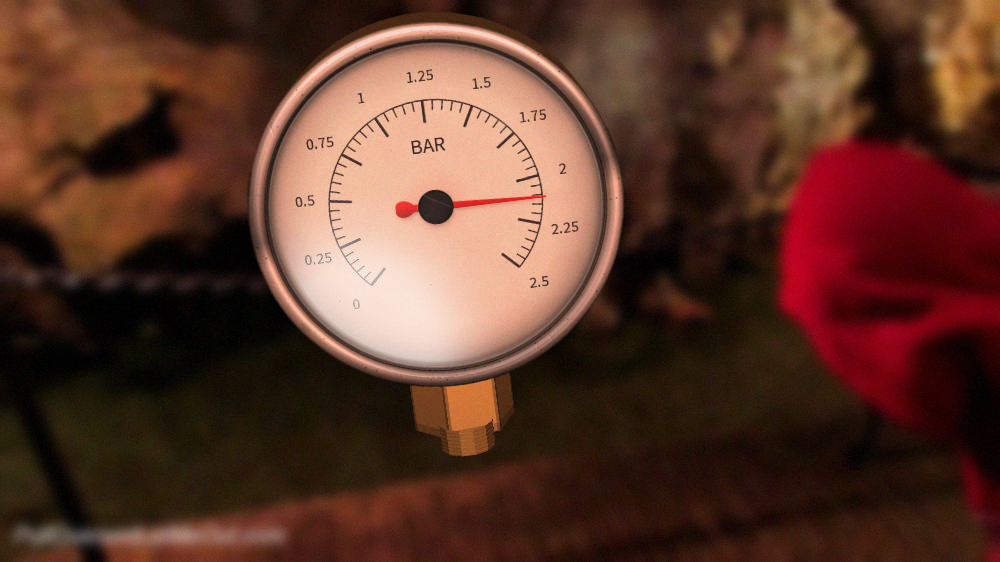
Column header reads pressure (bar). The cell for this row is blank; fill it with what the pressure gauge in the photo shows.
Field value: 2.1 bar
